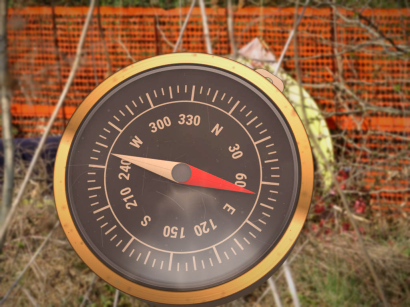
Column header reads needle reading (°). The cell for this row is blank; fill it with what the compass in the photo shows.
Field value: 70 °
